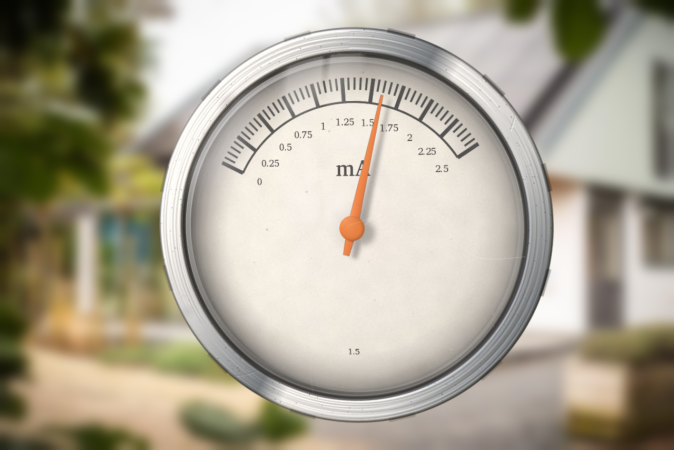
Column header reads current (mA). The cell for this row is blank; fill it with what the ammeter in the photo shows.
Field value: 1.6 mA
